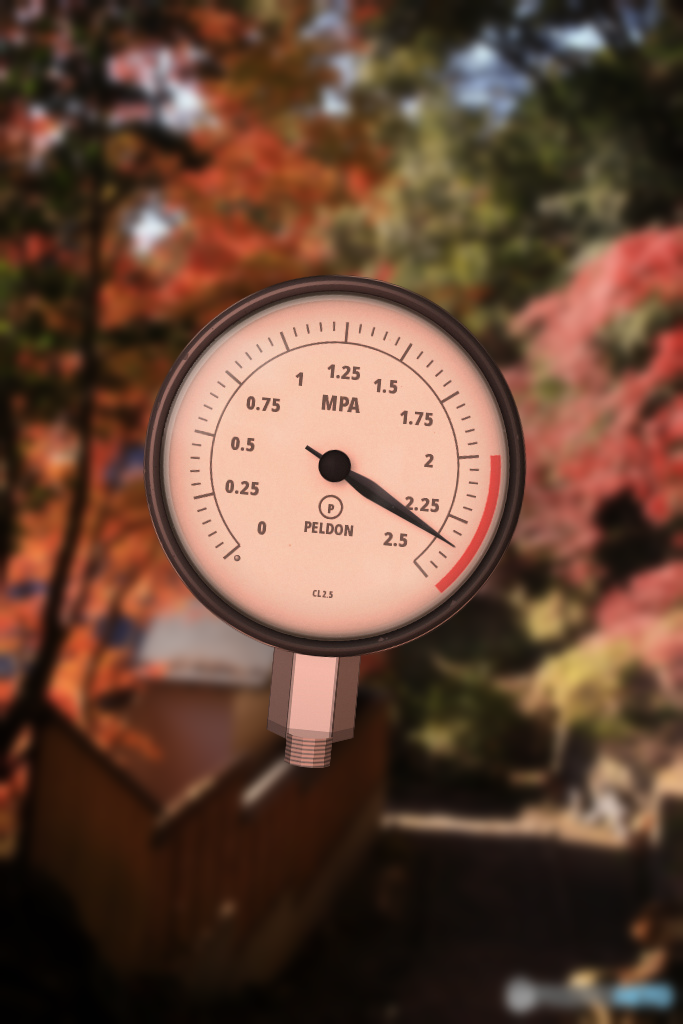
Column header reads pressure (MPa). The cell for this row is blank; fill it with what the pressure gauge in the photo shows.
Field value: 2.35 MPa
